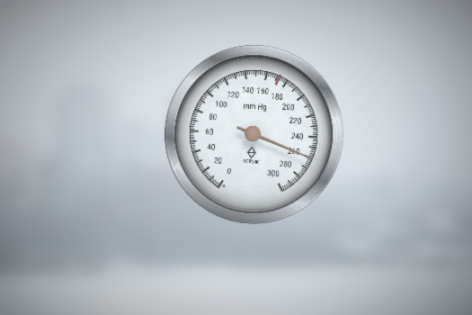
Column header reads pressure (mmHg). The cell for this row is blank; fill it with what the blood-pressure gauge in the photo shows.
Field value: 260 mmHg
